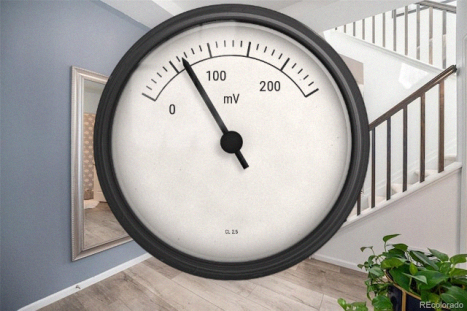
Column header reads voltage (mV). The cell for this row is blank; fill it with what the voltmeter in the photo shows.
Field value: 65 mV
